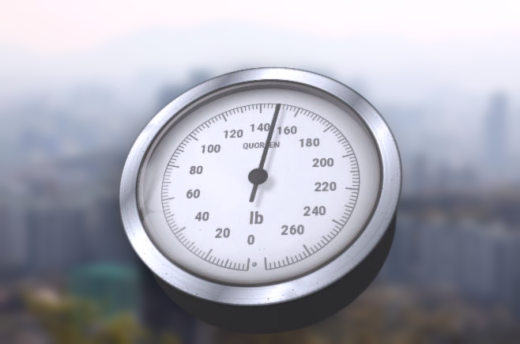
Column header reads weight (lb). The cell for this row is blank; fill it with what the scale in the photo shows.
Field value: 150 lb
